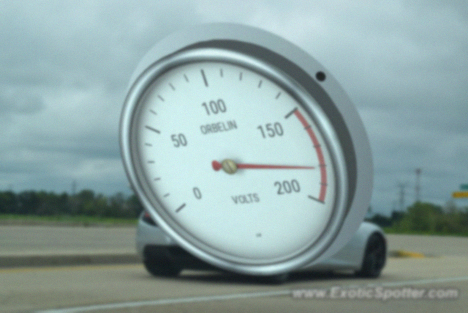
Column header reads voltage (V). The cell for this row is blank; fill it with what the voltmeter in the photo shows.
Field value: 180 V
